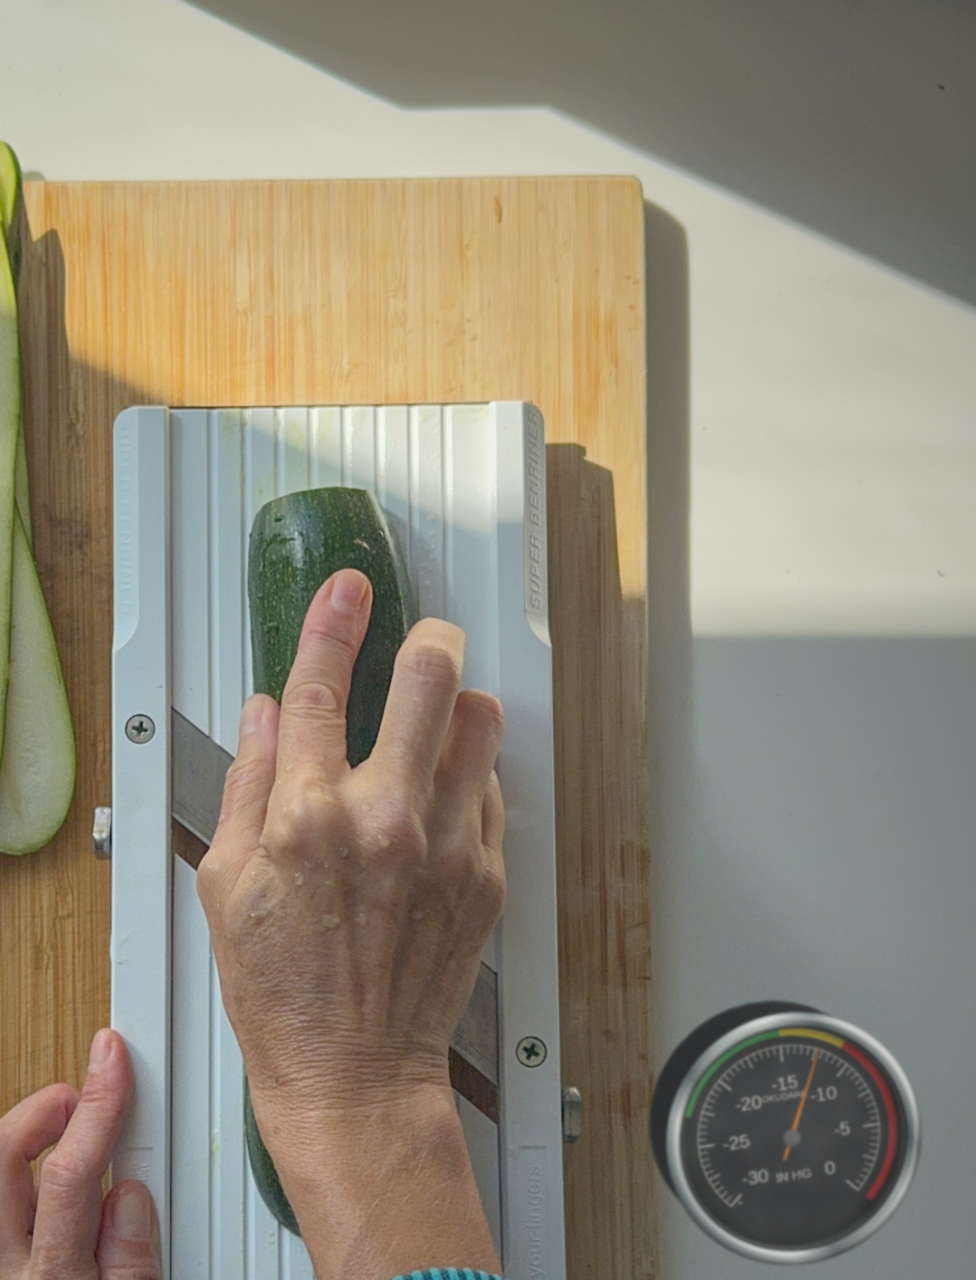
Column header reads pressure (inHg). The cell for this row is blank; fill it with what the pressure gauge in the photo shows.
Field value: -12.5 inHg
